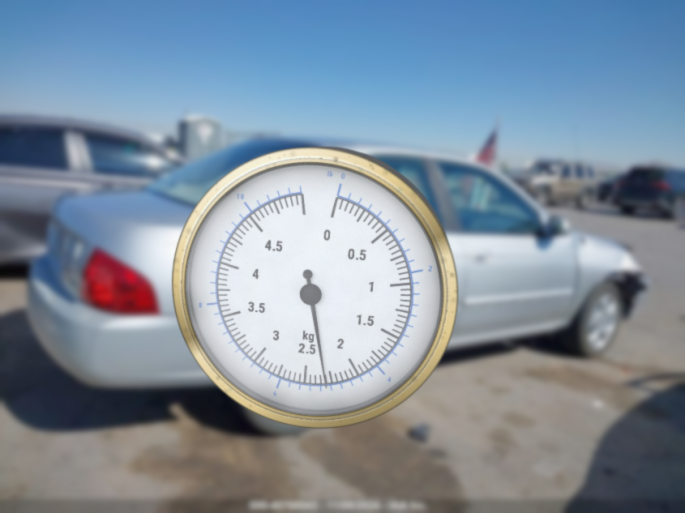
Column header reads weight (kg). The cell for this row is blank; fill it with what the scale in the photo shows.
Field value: 2.3 kg
